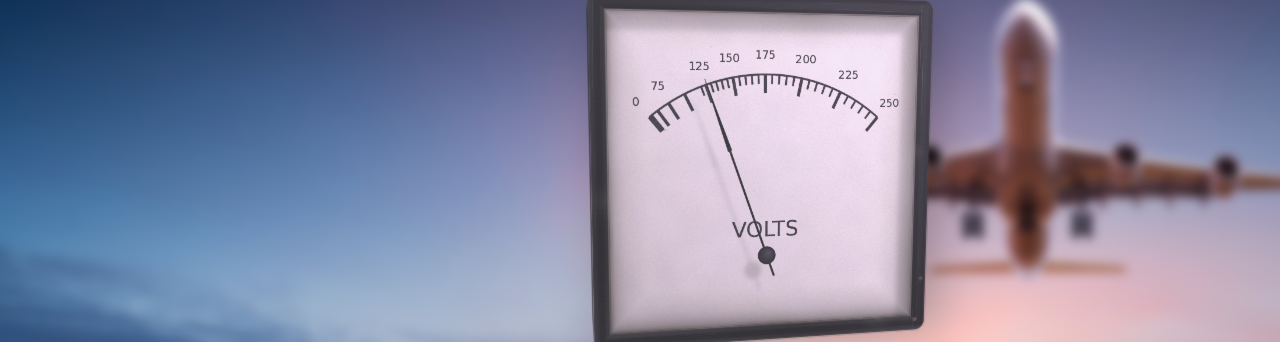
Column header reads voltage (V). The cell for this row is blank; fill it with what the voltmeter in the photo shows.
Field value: 125 V
